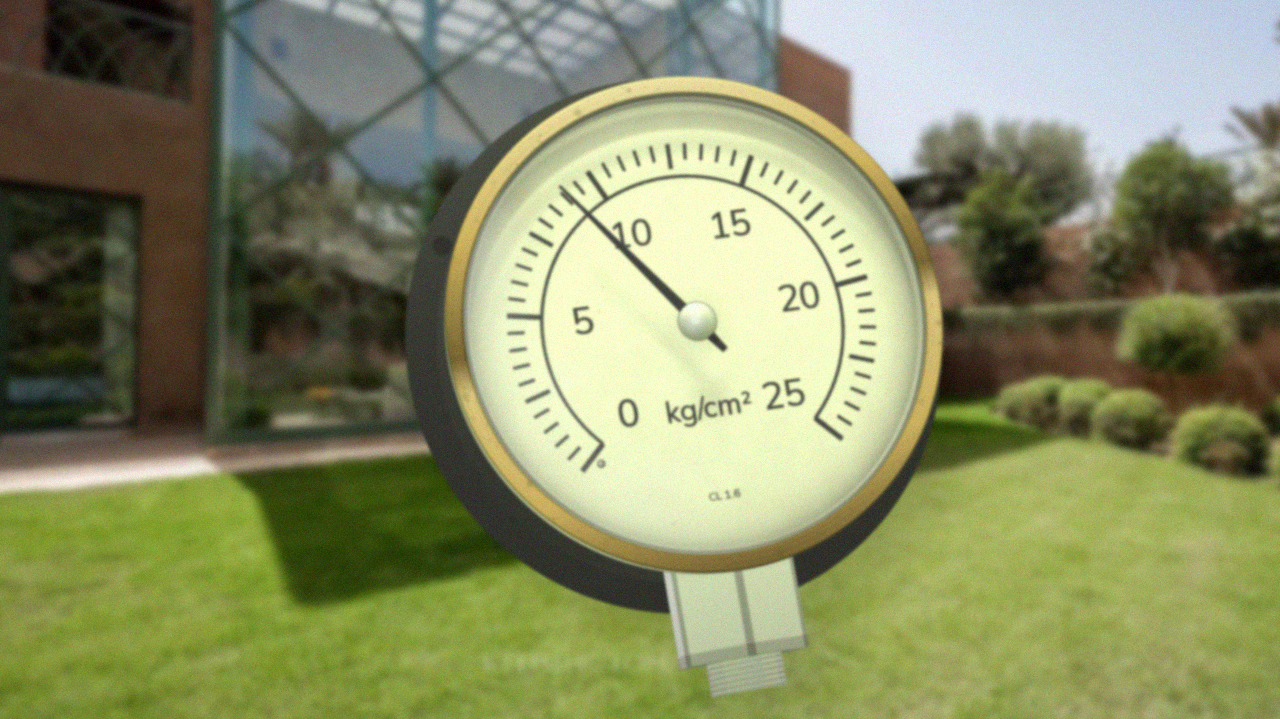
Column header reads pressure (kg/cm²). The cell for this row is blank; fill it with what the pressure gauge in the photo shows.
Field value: 9 kg/cm²
